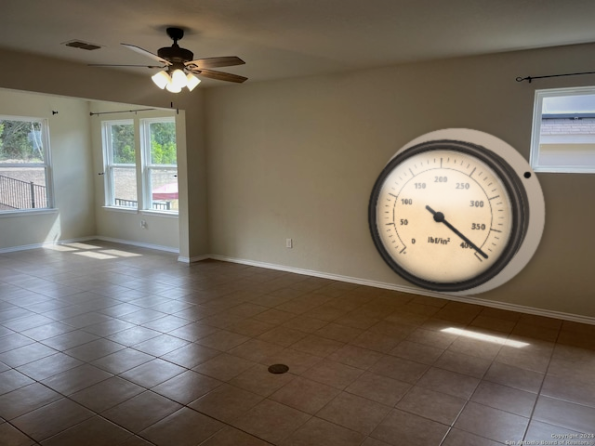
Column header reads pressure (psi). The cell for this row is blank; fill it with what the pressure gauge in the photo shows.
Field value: 390 psi
